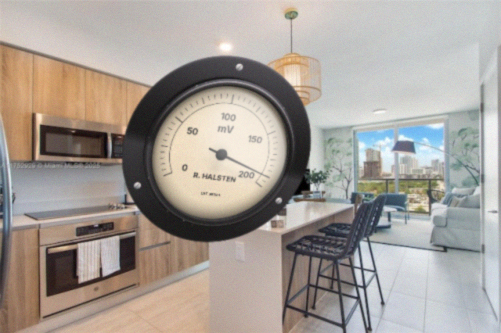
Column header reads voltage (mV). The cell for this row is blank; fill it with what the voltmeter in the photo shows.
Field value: 190 mV
